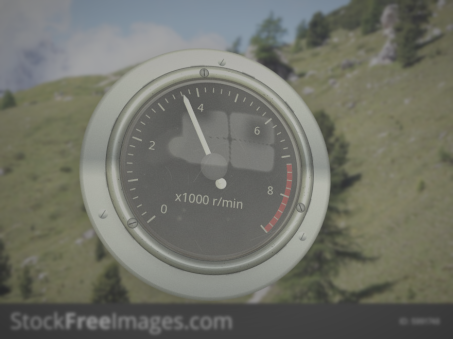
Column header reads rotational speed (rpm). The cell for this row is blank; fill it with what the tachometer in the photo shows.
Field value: 3600 rpm
